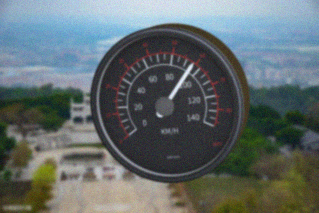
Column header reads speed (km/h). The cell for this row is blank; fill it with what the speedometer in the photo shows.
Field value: 95 km/h
